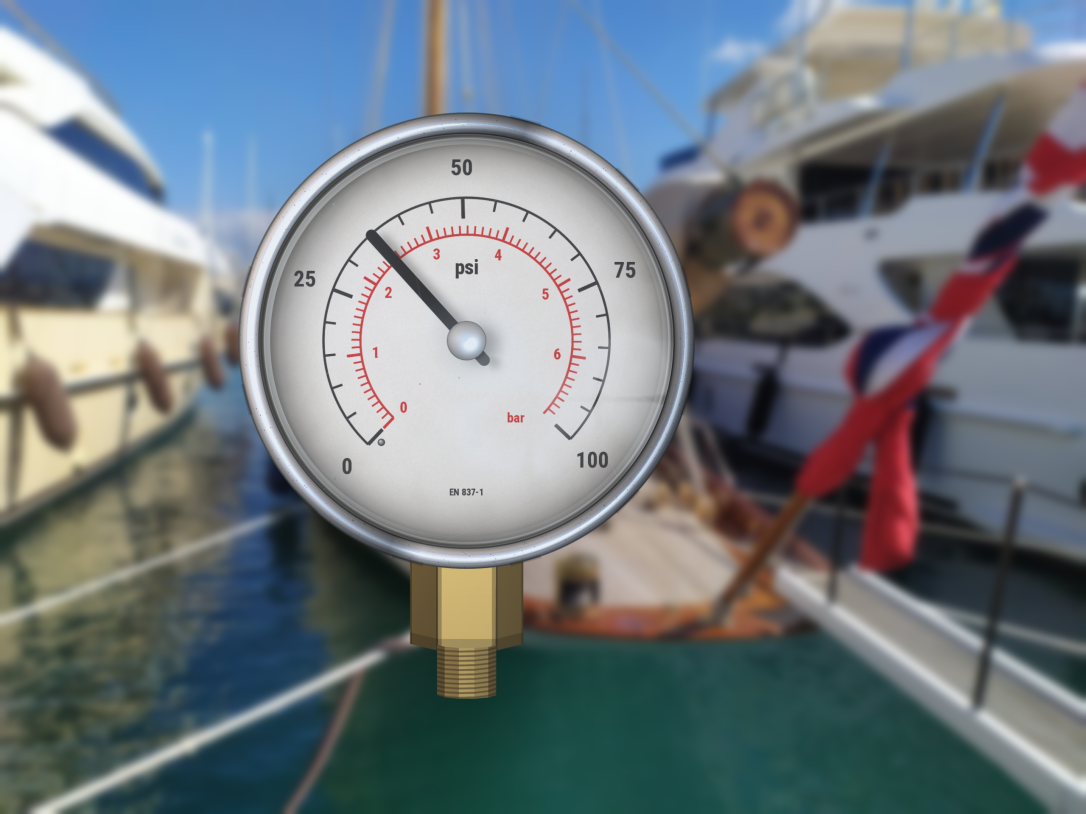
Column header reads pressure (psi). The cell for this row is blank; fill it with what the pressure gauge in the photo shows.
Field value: 35 psi
